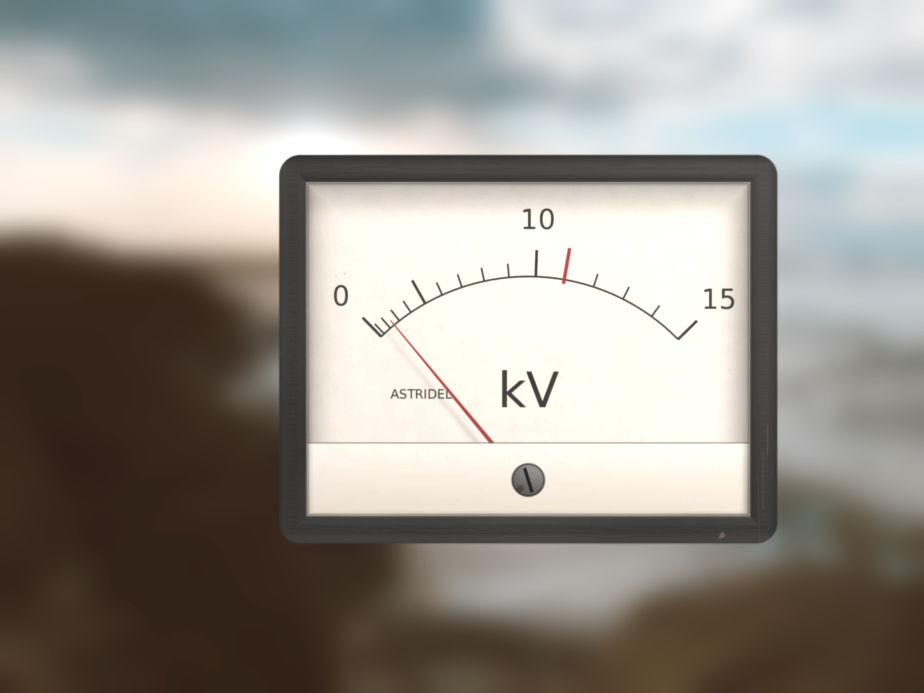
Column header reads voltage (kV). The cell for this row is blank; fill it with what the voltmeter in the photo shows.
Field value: 2.5 kV
